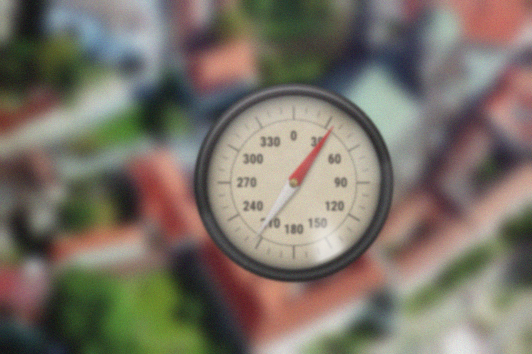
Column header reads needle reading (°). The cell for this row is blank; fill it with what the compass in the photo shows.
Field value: 35 °
